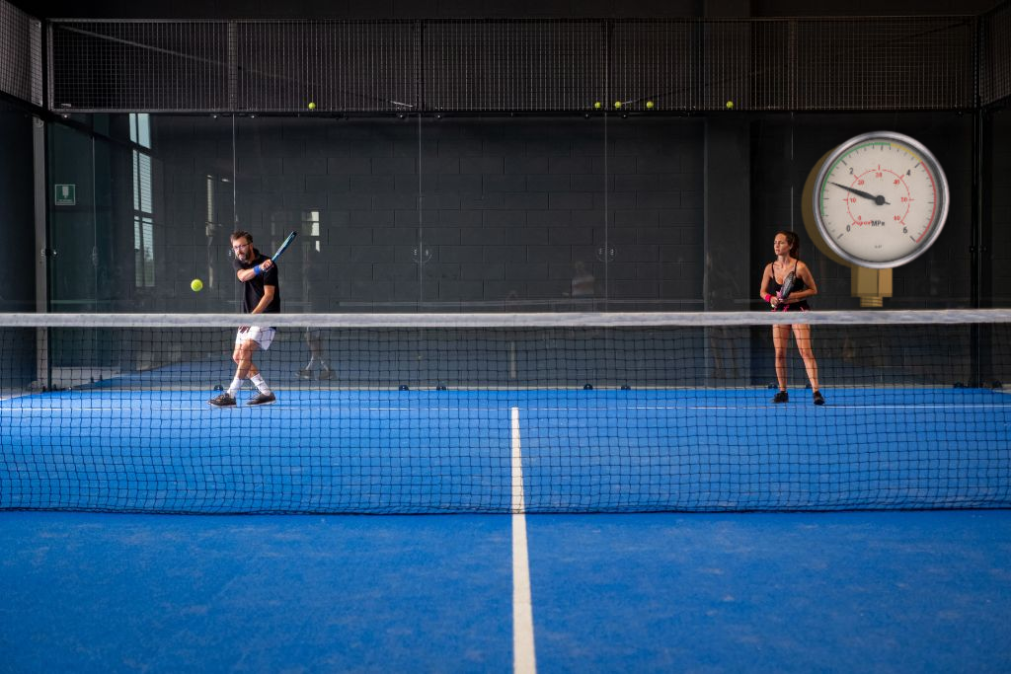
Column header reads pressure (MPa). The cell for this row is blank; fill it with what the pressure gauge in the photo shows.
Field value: 1.4 MPa
